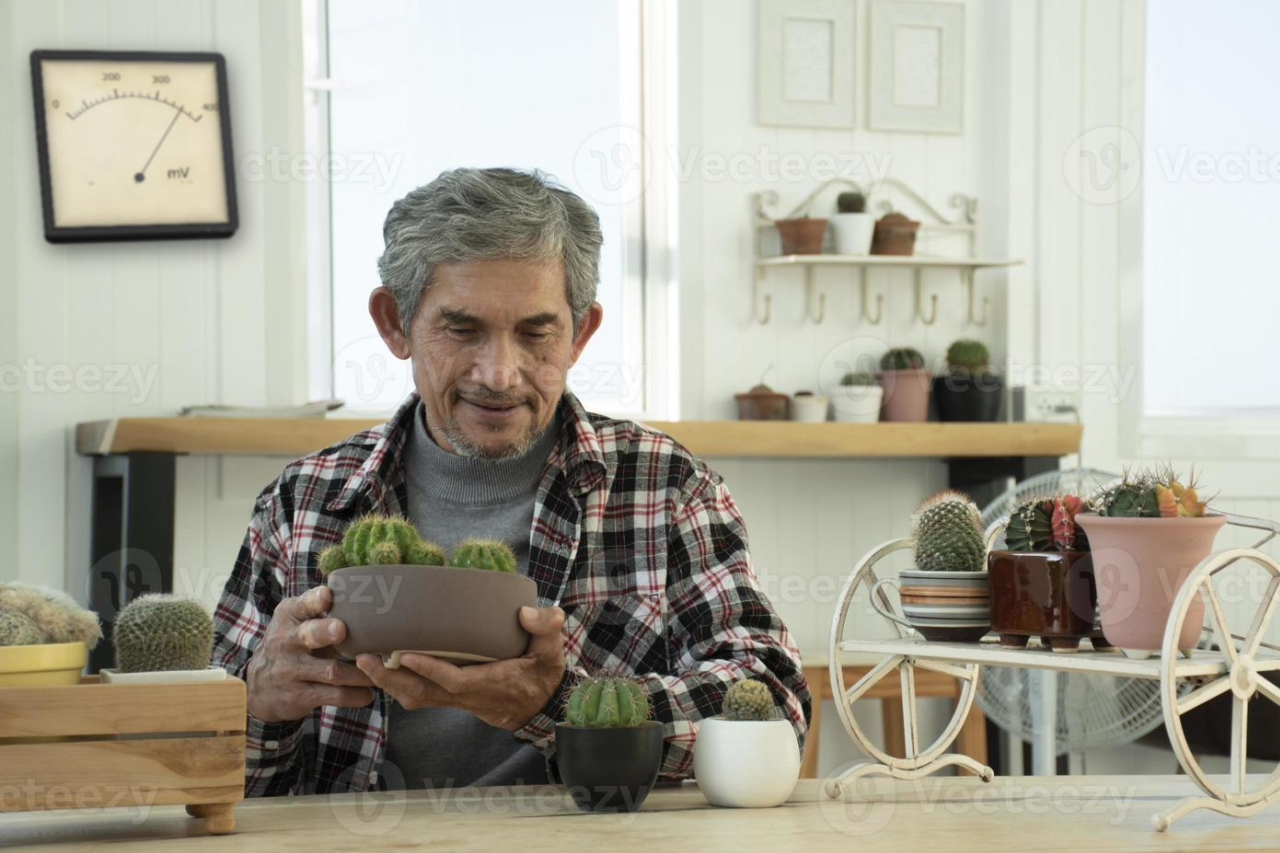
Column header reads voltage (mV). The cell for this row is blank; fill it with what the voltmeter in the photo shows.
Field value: 360 mV
